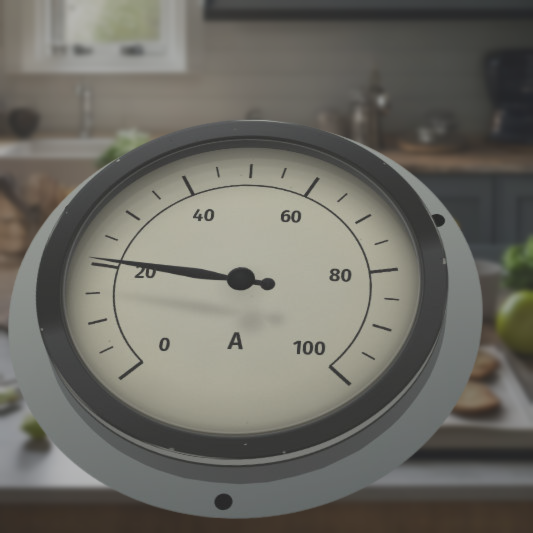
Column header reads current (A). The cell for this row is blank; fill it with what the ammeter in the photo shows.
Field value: 20 A
